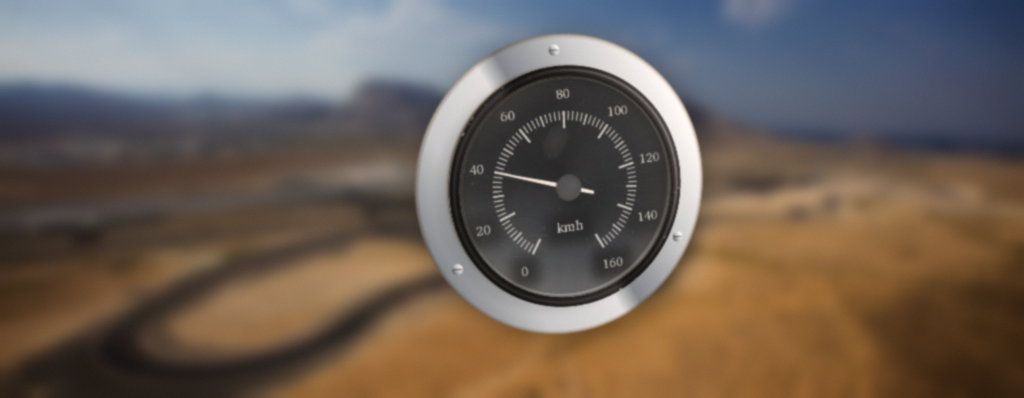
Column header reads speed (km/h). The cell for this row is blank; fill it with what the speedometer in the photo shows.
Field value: 40 km/h
